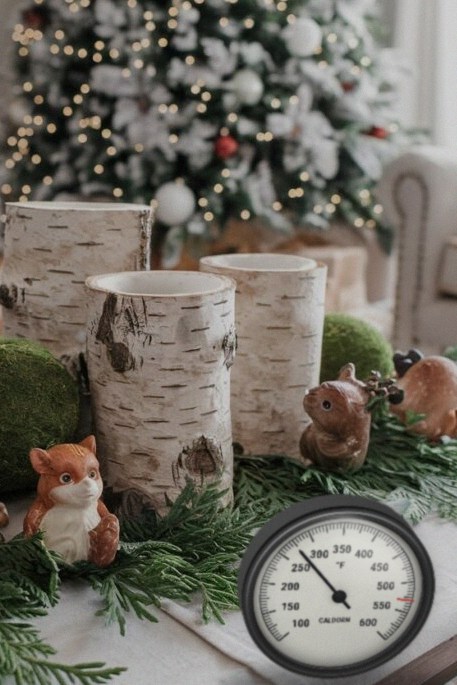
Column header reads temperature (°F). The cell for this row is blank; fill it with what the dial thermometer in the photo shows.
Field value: 275 °F
